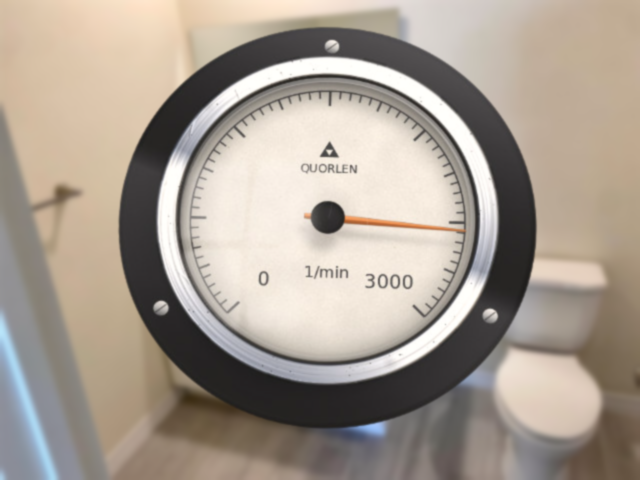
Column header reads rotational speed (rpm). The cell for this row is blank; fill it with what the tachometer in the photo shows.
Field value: 2550 rpm
